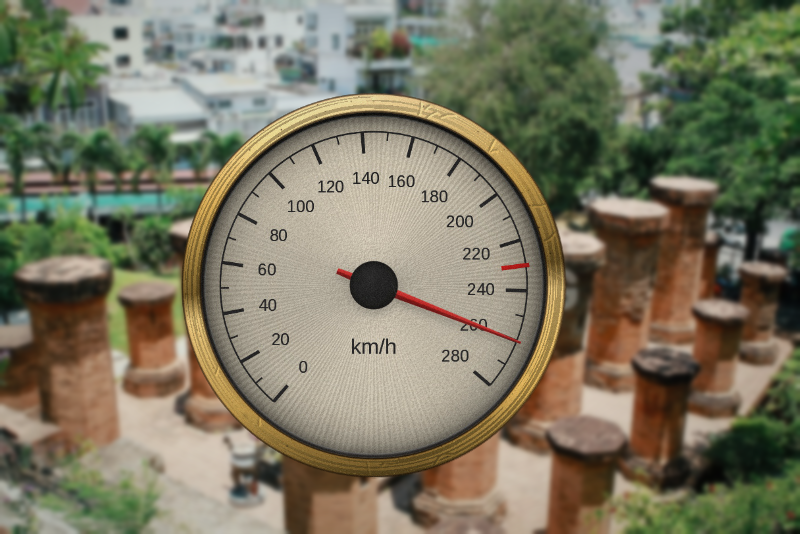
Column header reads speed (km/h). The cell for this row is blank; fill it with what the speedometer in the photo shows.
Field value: 260 km/h
